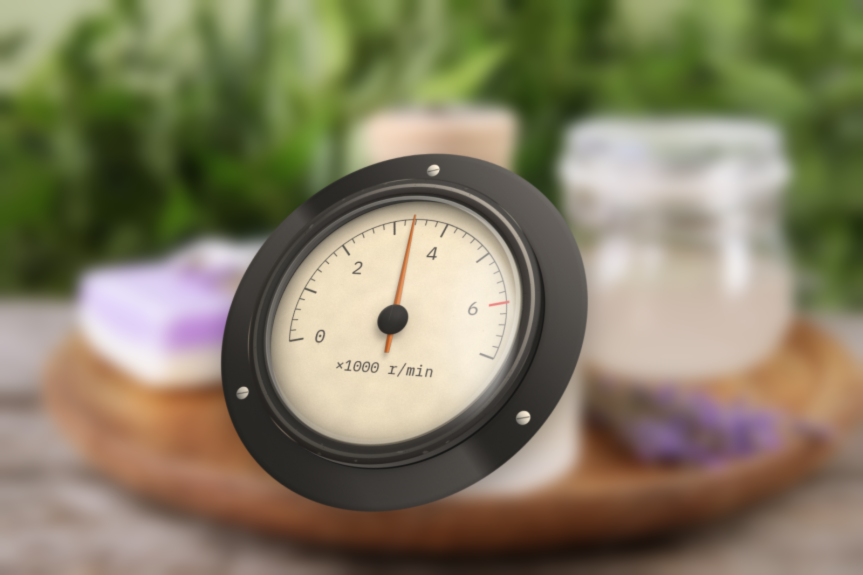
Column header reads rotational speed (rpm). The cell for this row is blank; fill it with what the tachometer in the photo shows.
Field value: 3400 rpm
